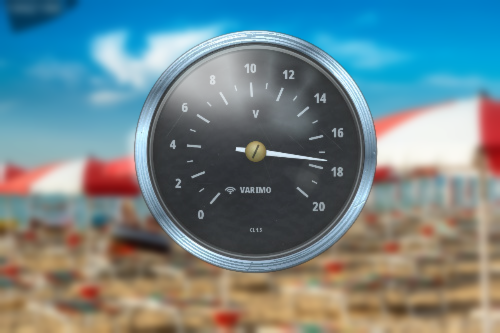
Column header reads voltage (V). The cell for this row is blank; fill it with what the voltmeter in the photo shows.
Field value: 17.5 V
